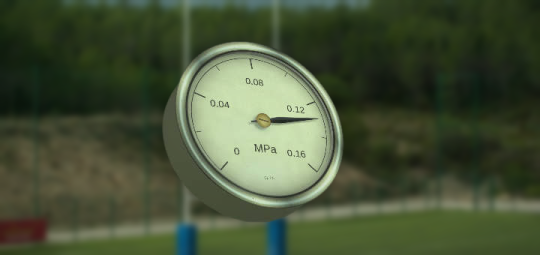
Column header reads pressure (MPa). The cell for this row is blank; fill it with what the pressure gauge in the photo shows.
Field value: 0.13 MPa
